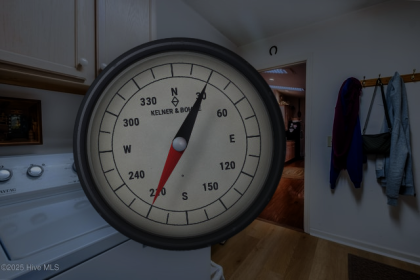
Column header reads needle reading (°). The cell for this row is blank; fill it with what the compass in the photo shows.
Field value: 210 °
